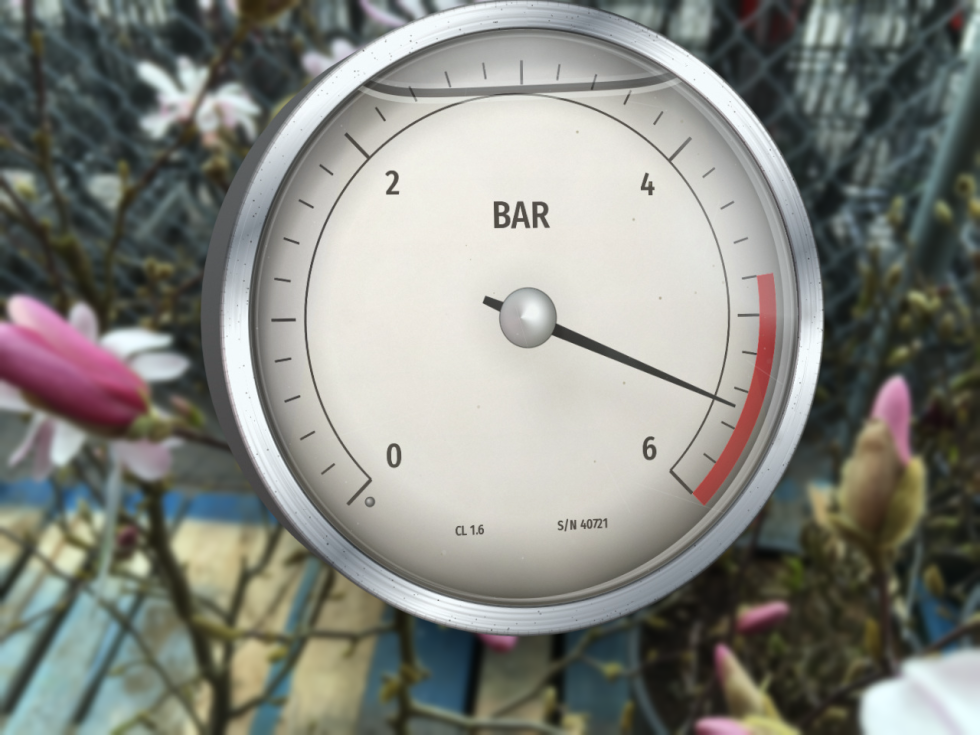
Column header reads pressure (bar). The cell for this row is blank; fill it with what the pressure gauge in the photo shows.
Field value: 5.5 bar
